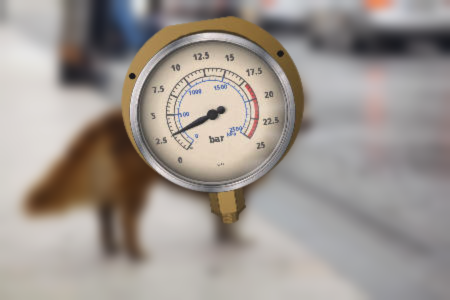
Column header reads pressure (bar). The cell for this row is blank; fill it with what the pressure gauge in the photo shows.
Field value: 2.5 bar
